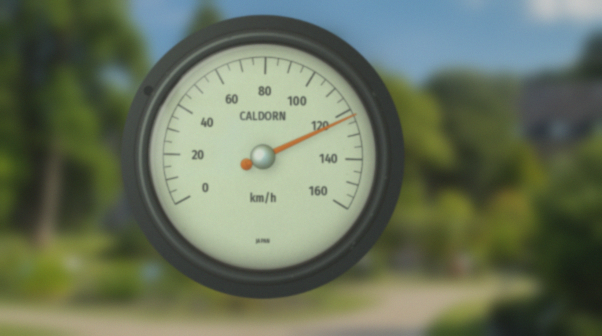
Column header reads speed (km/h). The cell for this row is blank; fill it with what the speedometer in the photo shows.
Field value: 122.5 km/h
